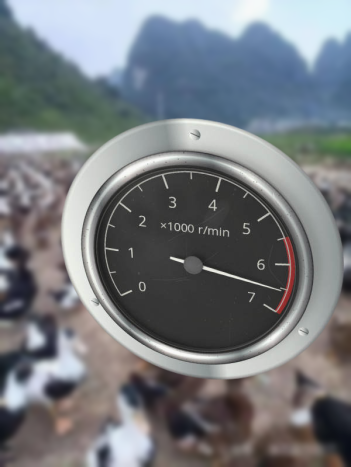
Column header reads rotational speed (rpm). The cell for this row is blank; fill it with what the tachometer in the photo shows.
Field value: 6500 rpm
